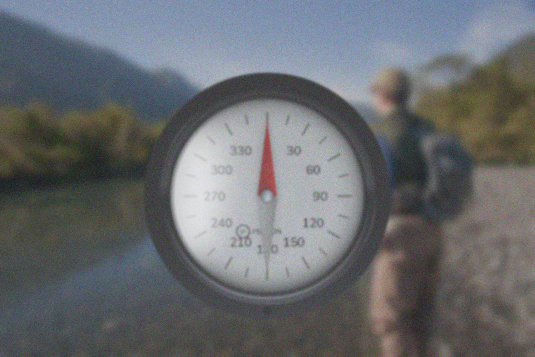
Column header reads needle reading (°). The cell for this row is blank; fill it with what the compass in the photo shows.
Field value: 0 °
